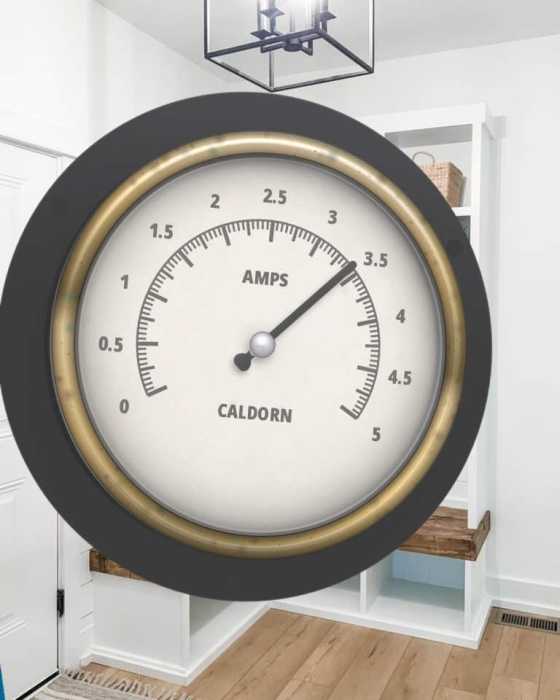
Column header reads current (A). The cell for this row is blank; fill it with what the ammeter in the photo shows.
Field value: 3.4 A
